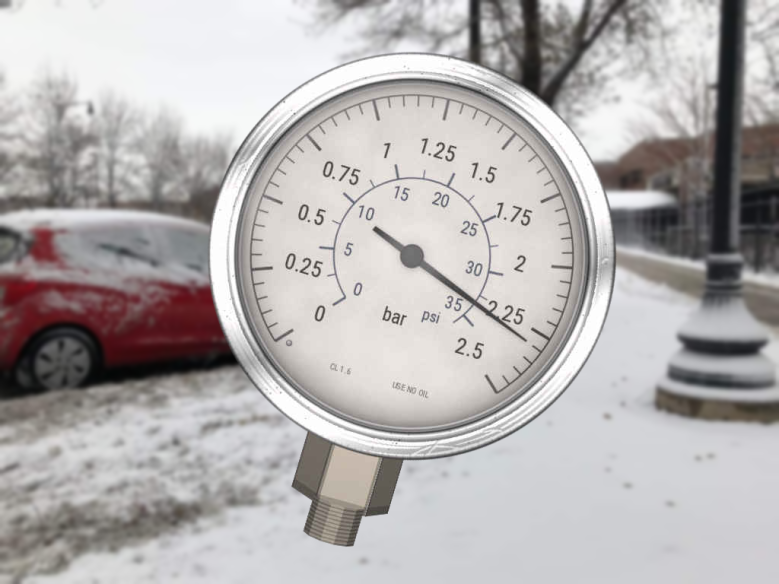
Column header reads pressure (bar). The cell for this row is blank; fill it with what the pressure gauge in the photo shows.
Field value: 2.3 bar
